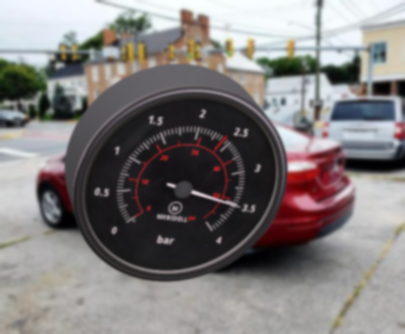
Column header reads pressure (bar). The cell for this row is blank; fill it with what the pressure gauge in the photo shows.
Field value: 3.5 bar
